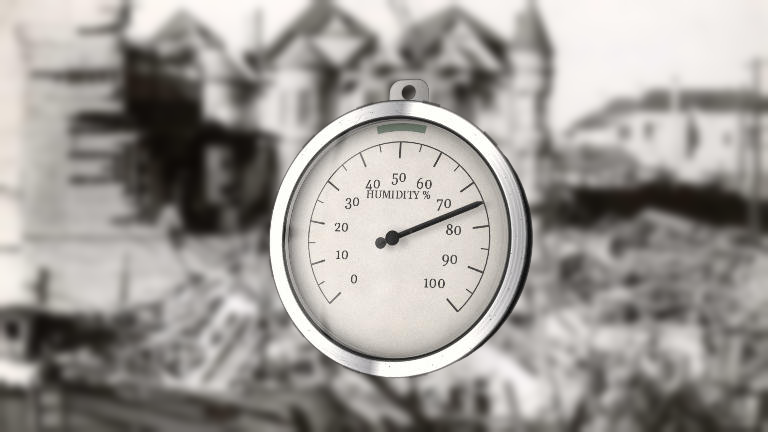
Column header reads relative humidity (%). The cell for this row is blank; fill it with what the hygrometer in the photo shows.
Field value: 75 %
